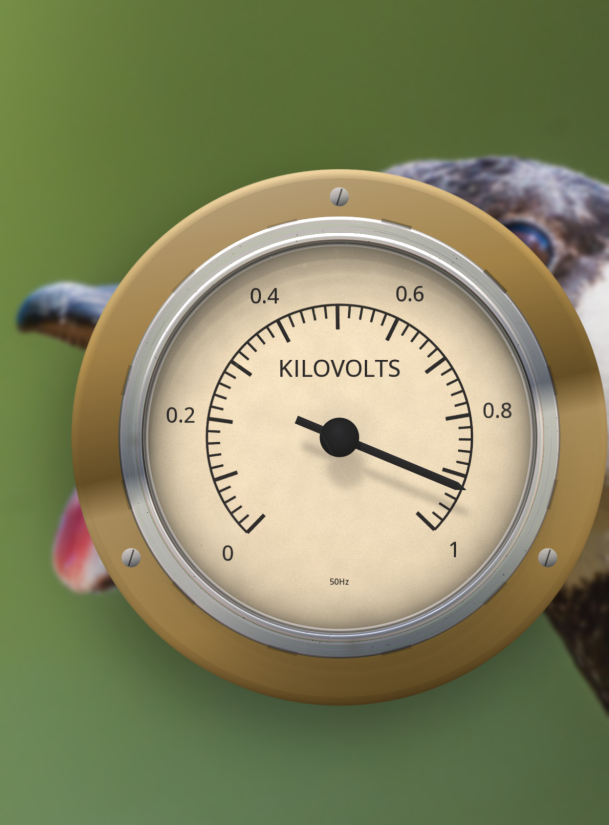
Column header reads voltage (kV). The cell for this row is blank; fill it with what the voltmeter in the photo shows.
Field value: 0.92 kV
